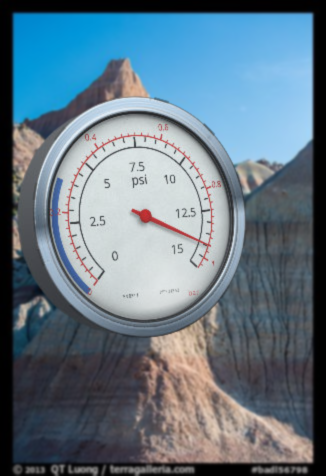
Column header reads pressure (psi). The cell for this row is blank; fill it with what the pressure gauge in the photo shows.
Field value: 14 psi
